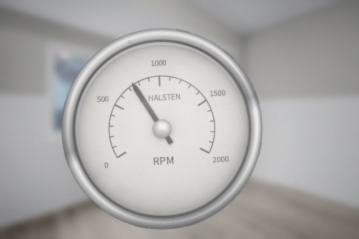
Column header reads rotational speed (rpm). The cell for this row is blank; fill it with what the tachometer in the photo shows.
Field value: 750 rpm
